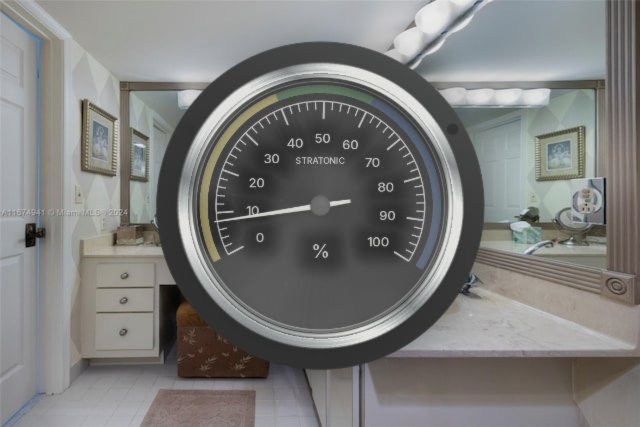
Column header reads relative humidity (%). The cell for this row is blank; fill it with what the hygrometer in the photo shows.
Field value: 8 %
